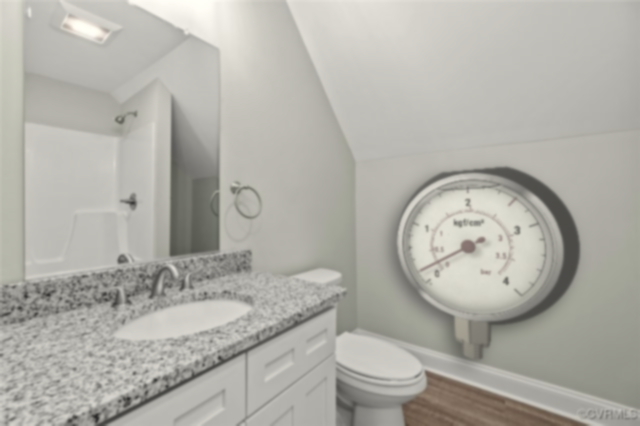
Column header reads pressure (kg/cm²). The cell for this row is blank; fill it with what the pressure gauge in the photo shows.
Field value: 0.2 kg/cm²
